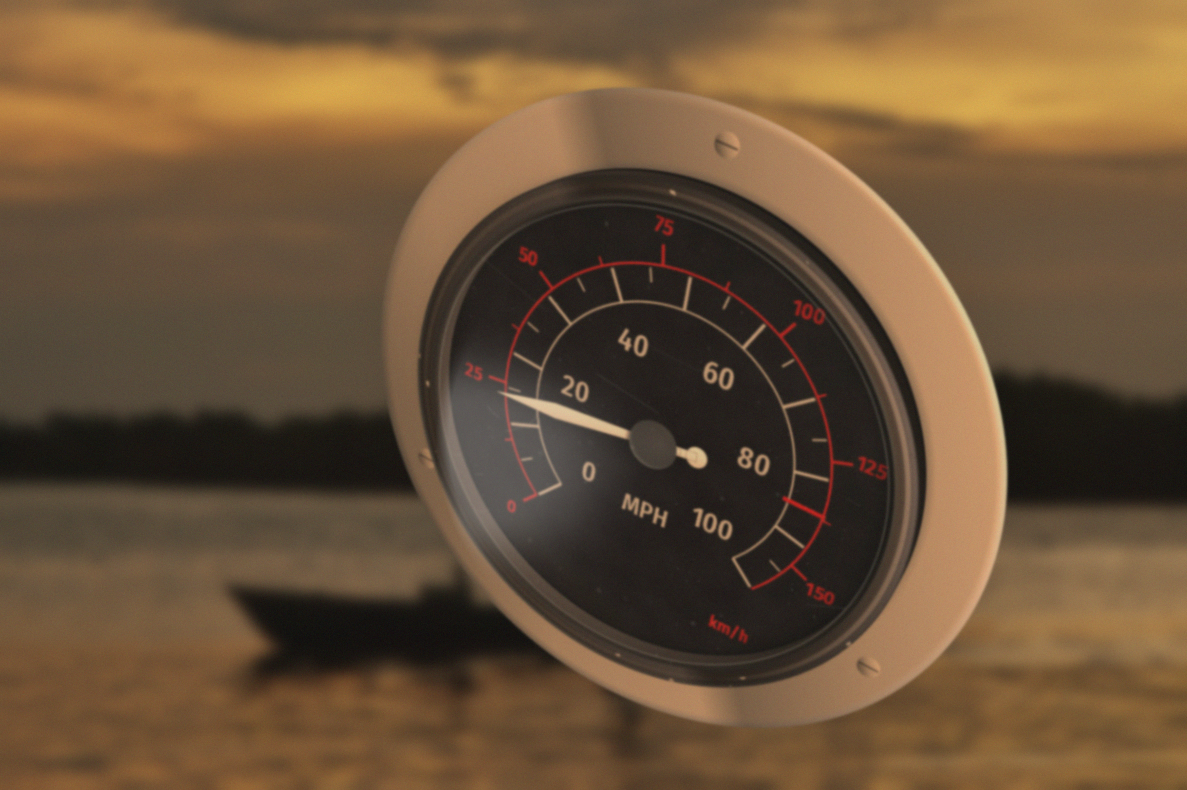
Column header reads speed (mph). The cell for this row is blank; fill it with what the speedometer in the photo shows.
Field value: 15 mph
